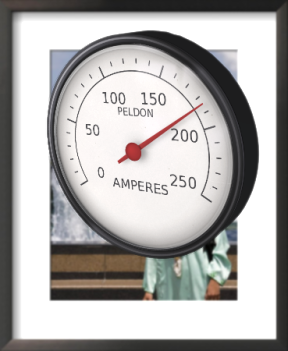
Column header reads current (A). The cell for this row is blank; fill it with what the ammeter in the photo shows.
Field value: 185 A
